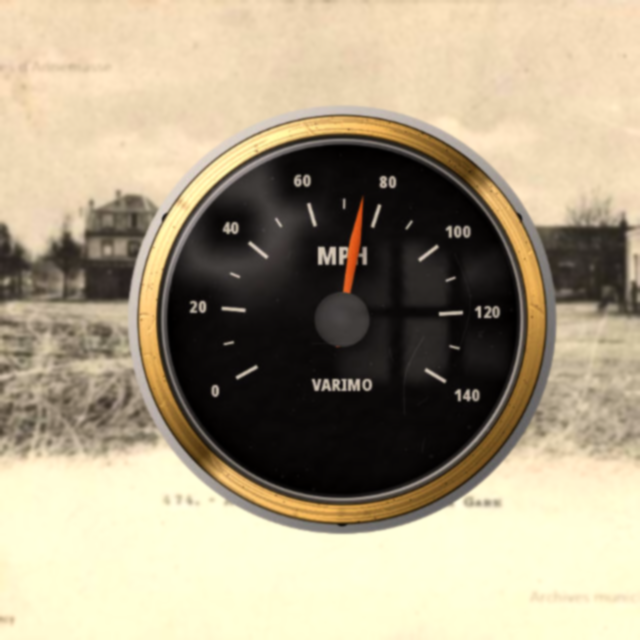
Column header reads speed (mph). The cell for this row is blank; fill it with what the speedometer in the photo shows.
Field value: 75 mph
